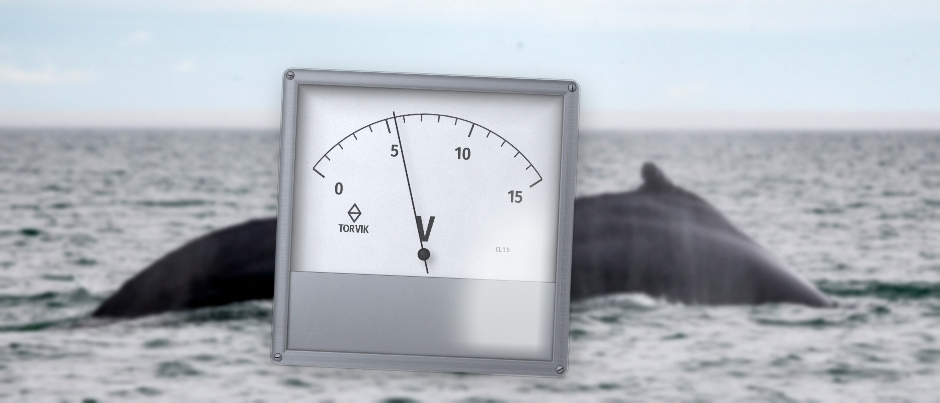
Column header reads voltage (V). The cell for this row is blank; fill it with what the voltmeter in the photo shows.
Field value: 5.5 V
